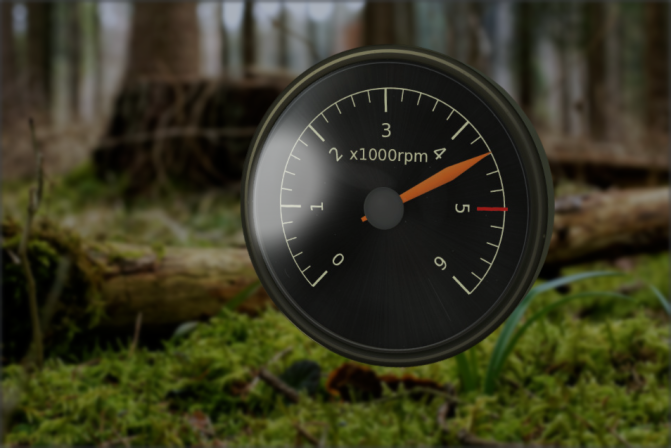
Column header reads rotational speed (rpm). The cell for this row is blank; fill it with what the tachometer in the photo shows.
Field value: 4400 rpm
